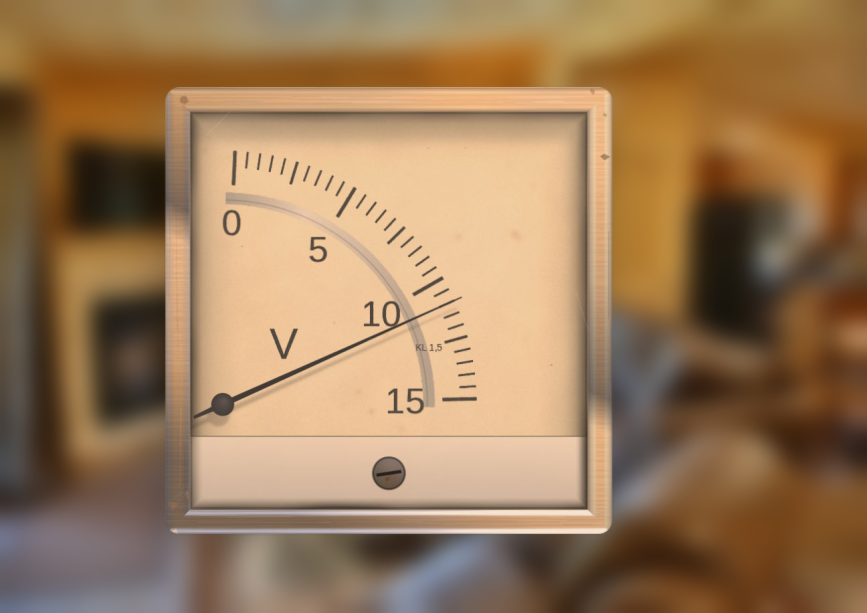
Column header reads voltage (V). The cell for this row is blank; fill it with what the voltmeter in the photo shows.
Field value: 11 V
